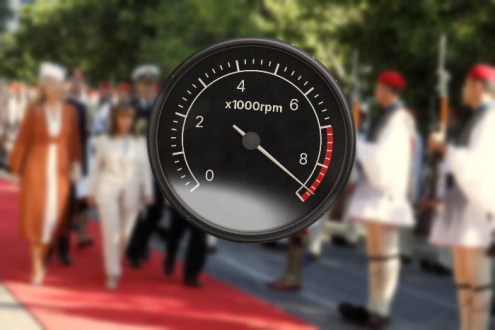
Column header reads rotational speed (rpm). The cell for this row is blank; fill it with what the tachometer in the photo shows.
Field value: 8700 rpm
